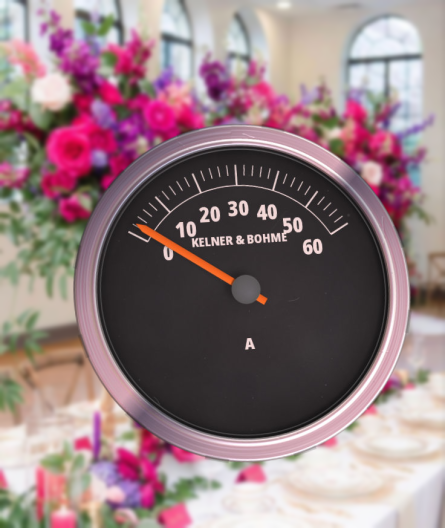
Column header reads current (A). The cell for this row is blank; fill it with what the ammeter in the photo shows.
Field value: 2 A
